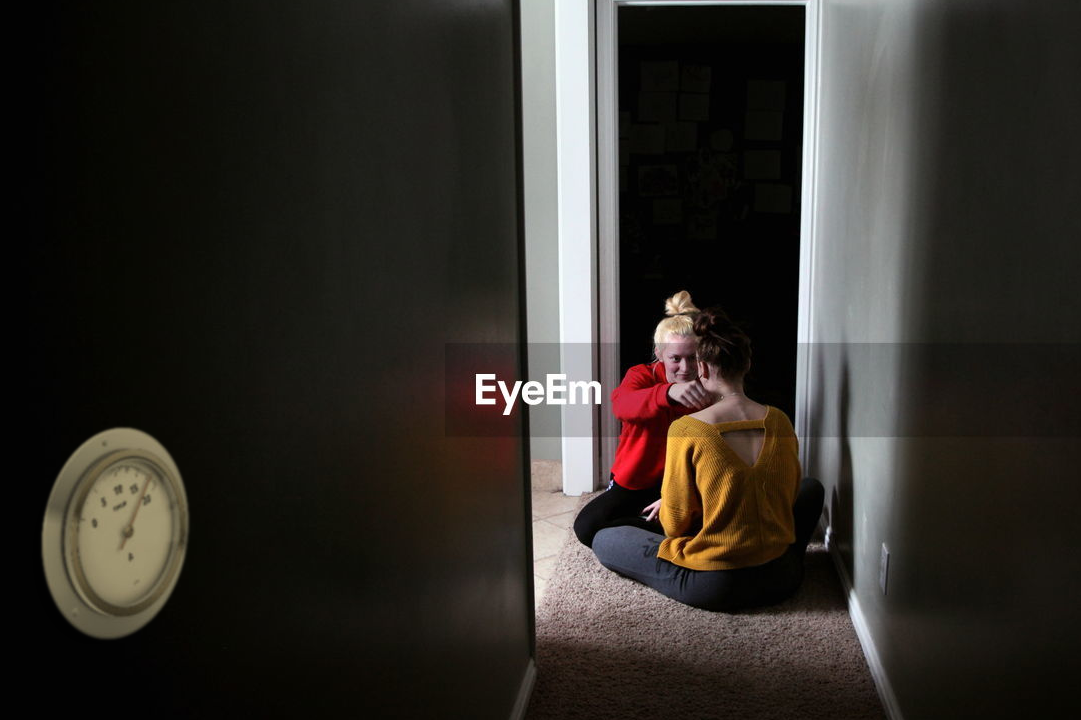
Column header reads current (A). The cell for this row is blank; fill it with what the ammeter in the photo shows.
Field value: 17.5 A
